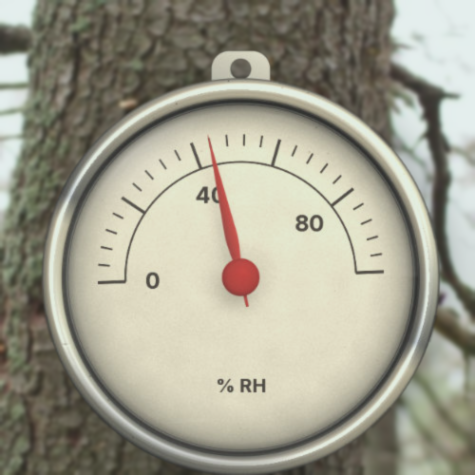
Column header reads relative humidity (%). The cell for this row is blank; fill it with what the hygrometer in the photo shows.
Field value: 44 %
